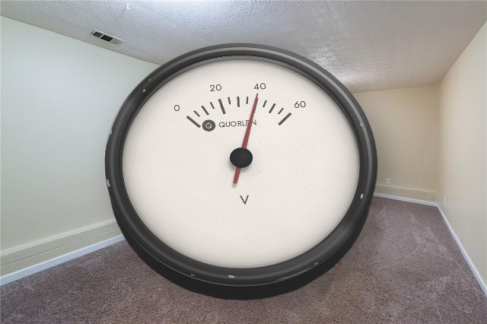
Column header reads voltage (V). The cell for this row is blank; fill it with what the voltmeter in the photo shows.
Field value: 40 V
